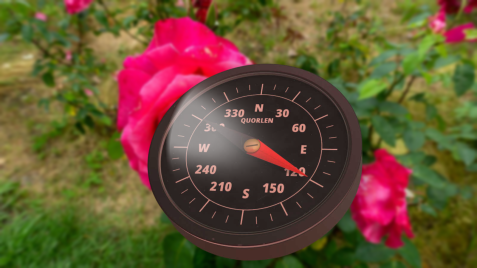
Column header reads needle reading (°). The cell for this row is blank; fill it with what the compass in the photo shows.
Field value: 120 °
